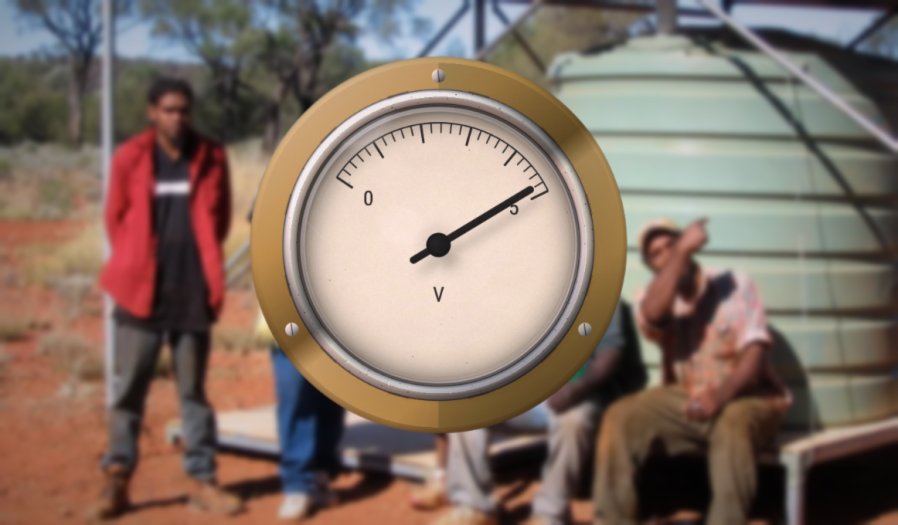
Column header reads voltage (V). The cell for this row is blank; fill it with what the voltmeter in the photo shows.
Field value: 4.8 V
